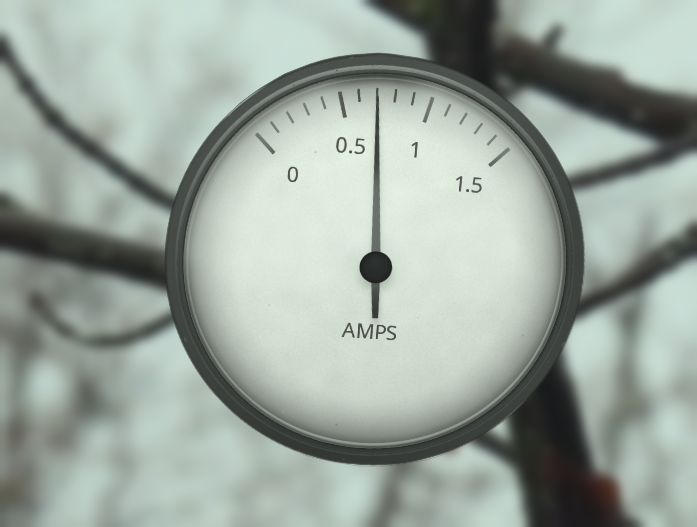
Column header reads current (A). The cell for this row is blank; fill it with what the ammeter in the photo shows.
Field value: 0.7 A
